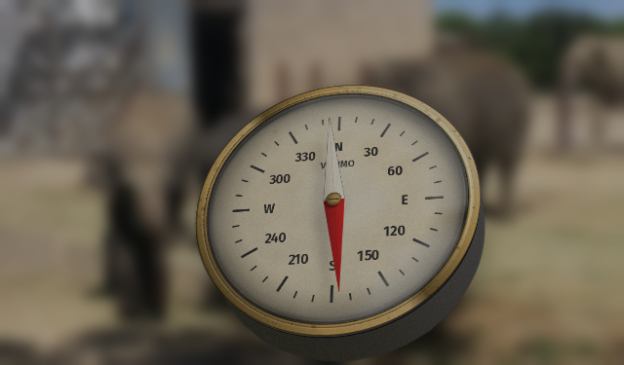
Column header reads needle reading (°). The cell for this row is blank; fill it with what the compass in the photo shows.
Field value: 175 °
